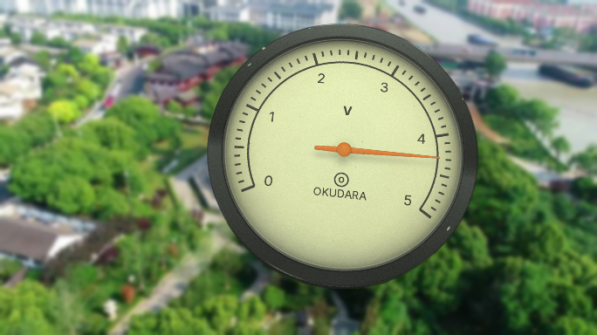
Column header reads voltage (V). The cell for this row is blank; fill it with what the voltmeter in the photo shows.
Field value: 4.3 V
